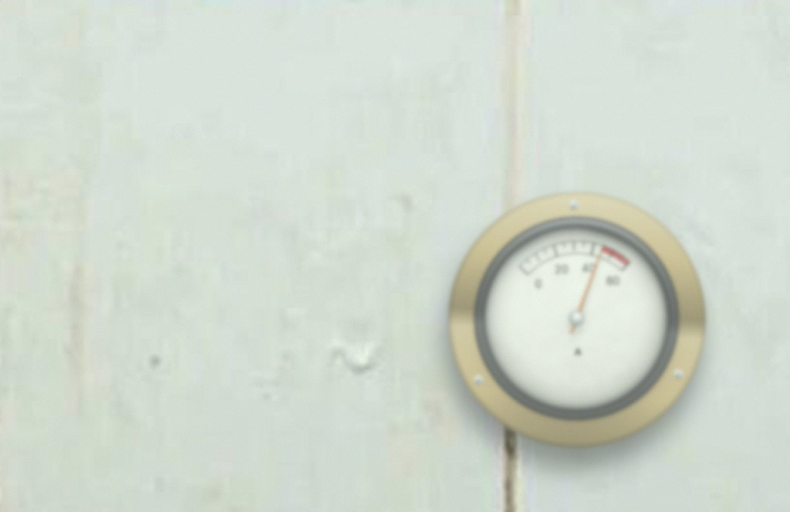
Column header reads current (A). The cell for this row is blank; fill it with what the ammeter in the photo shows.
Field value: 45 A
